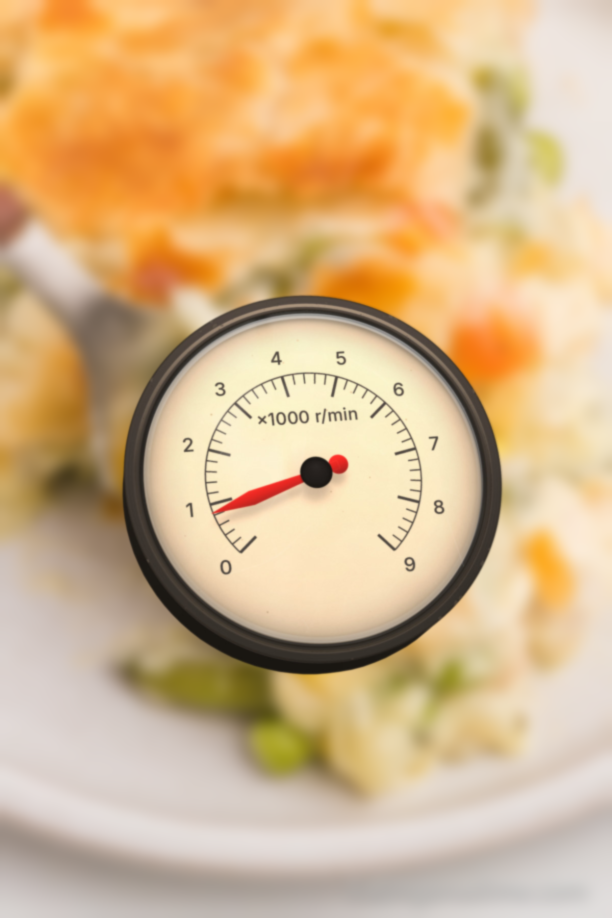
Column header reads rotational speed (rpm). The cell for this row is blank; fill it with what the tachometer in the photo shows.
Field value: 800 rpm
